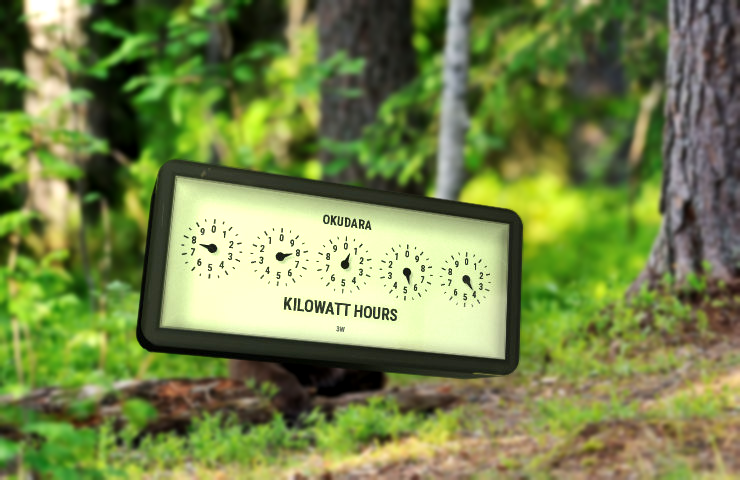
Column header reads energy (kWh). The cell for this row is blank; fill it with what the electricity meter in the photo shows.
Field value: 78054 kWh
